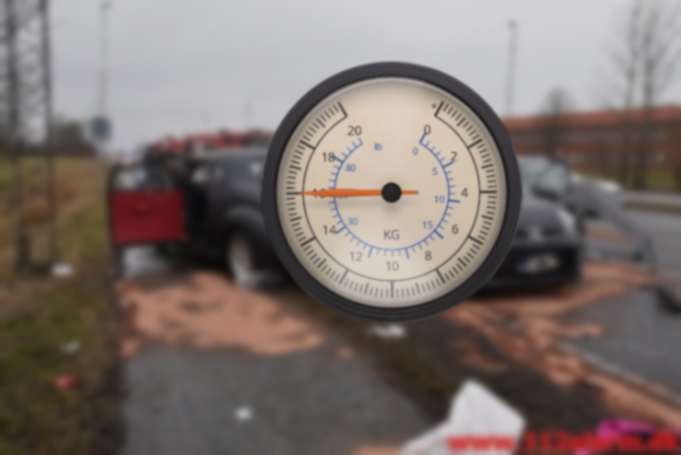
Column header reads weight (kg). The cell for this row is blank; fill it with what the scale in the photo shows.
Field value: 16 kg
